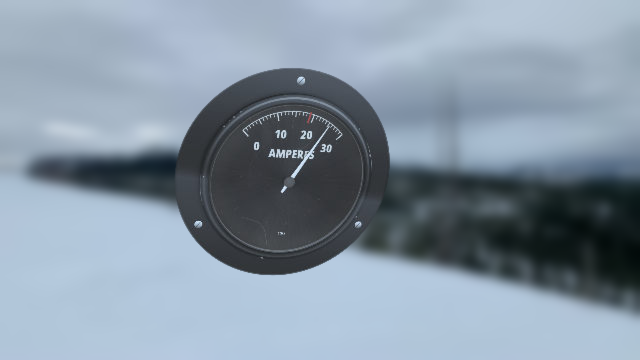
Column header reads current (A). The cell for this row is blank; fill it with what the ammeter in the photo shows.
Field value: 25 A
